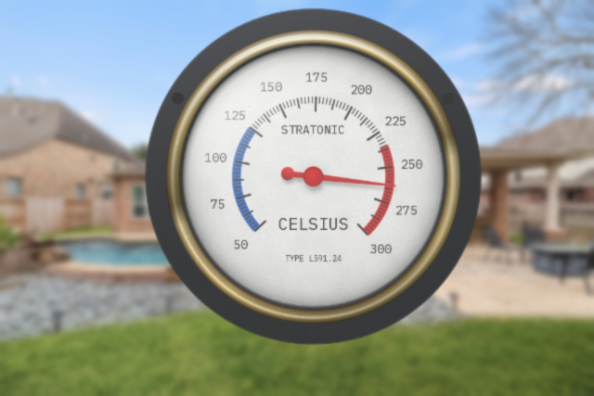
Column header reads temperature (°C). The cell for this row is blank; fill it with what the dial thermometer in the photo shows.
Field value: 262.5 °C
